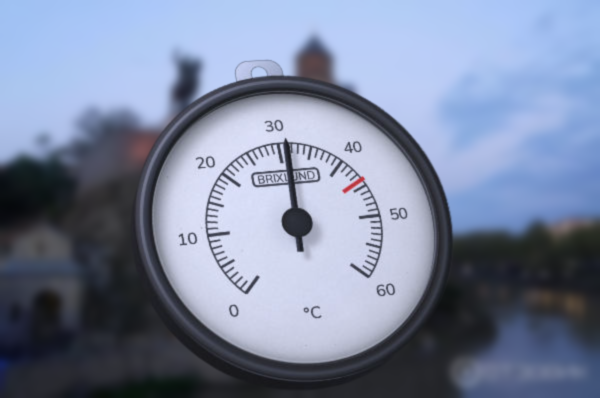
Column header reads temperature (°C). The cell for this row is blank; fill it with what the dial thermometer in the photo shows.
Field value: 31 °C
